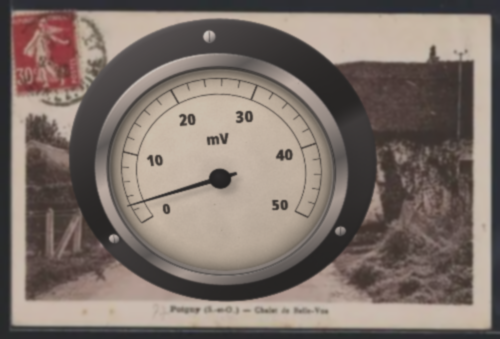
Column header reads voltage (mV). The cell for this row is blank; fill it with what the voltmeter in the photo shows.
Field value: 3 mV
